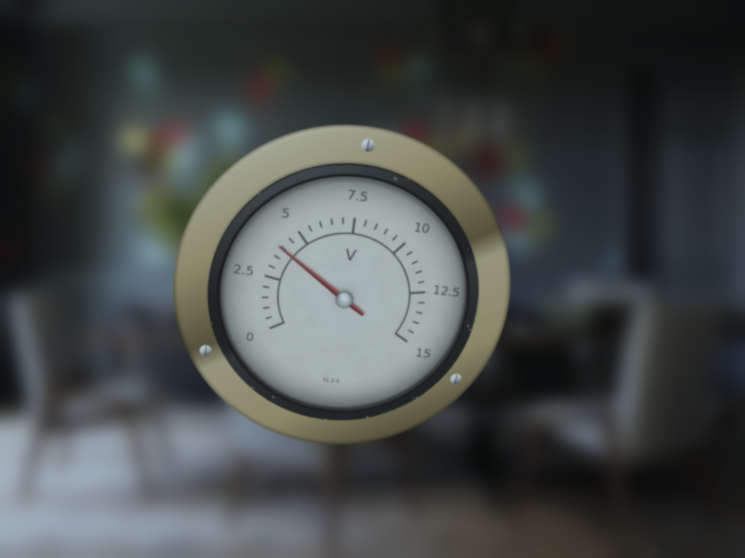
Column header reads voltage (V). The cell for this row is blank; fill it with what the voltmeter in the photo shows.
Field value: 4 V
